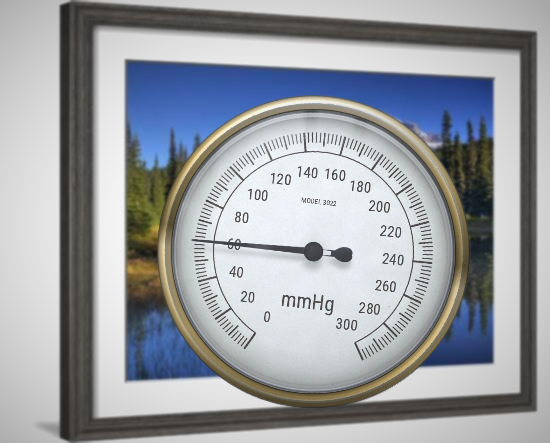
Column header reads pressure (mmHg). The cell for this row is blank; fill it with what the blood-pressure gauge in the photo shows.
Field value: 60 mmHg
